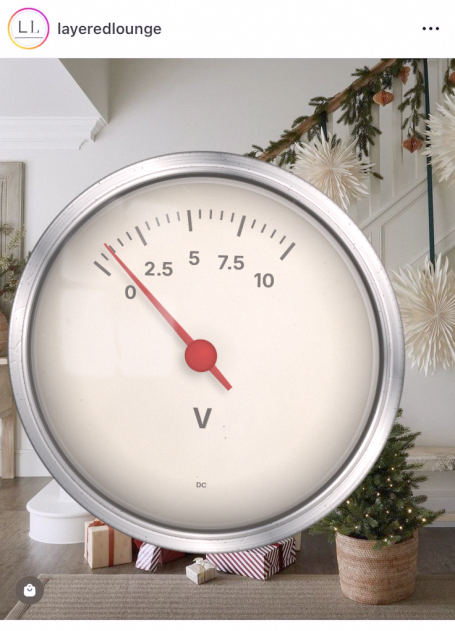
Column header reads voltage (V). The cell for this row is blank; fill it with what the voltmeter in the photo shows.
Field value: 1 V
